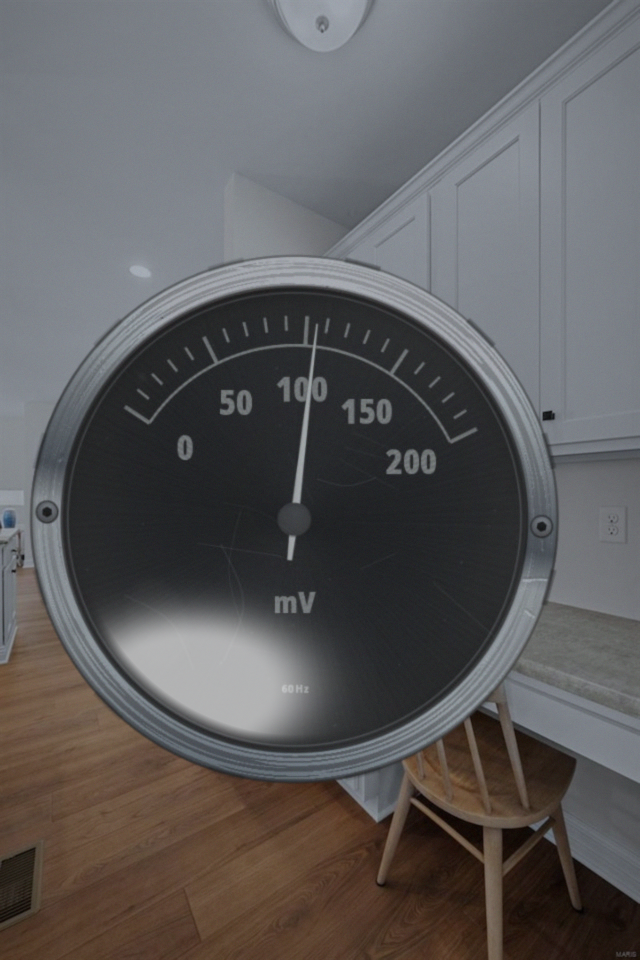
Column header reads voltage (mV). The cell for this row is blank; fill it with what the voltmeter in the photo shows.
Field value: 105 mV
